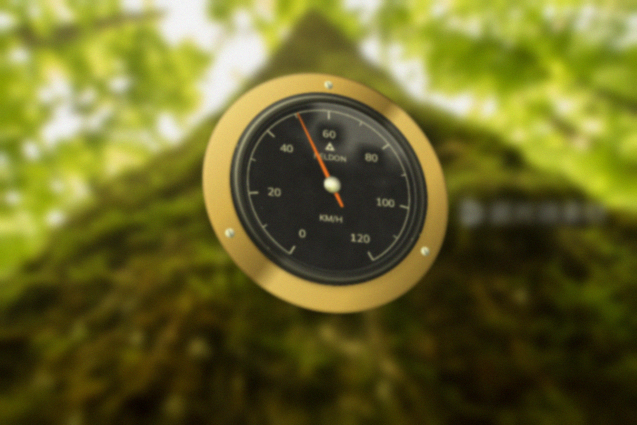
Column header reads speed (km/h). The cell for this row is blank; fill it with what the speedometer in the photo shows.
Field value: 50 km/h
